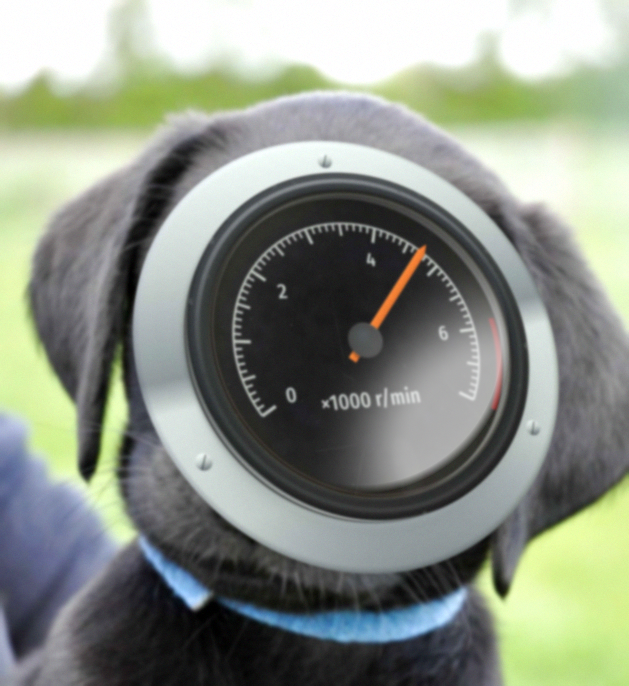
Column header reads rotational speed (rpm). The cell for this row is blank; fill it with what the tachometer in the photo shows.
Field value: 4700 rpm
